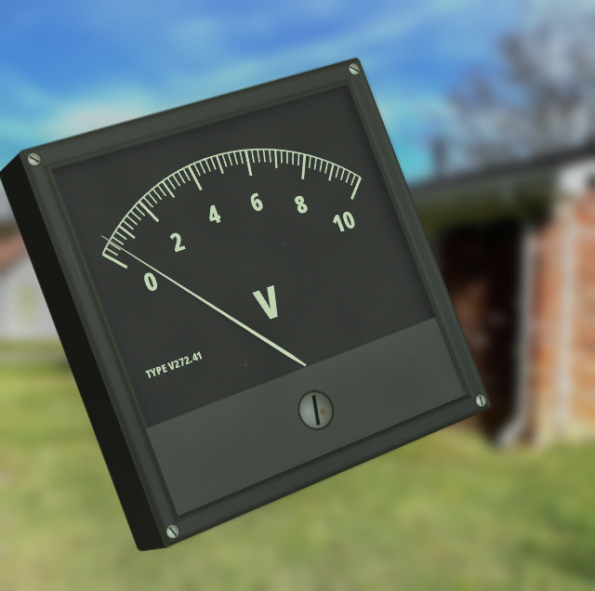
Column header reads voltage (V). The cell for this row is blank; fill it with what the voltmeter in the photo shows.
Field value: 0.4 V
